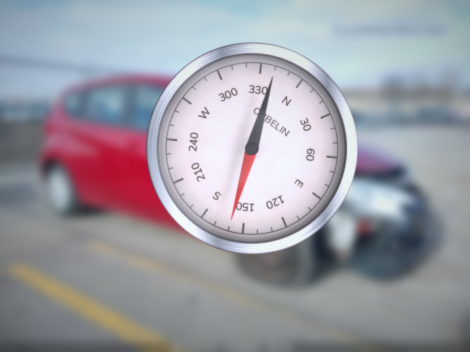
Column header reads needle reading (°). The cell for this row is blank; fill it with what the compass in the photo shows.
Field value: 160 °
